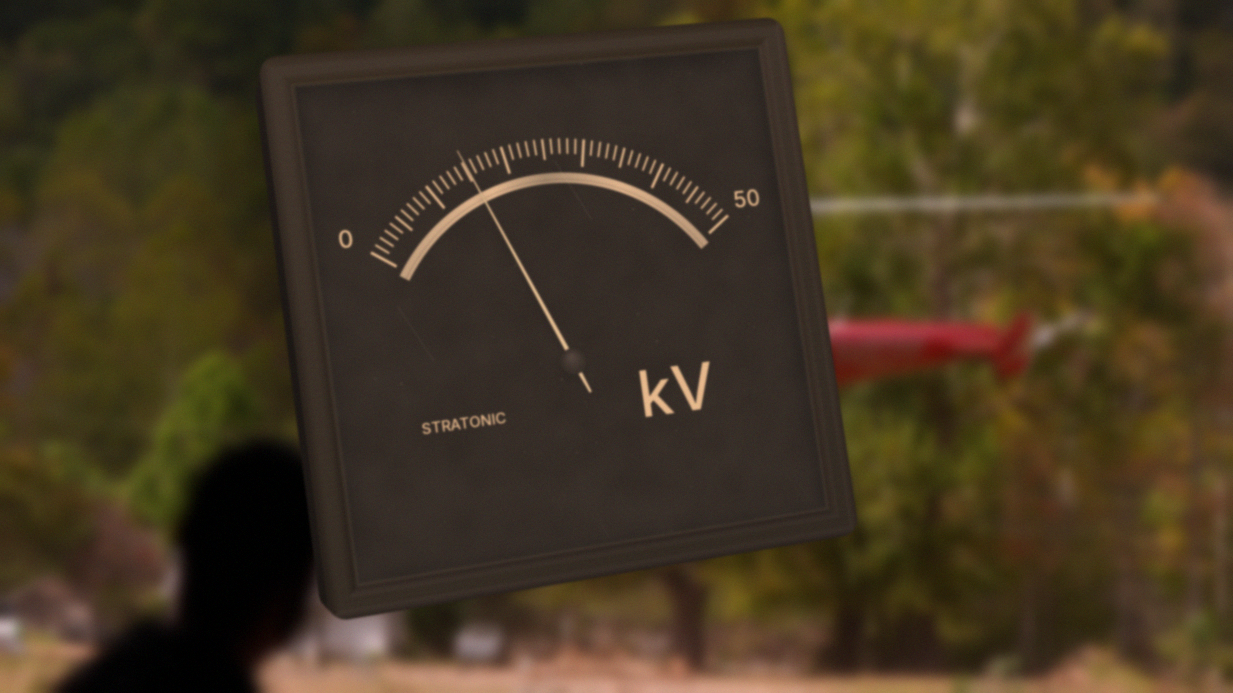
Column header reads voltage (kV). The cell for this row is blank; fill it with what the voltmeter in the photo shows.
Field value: 15 kV
